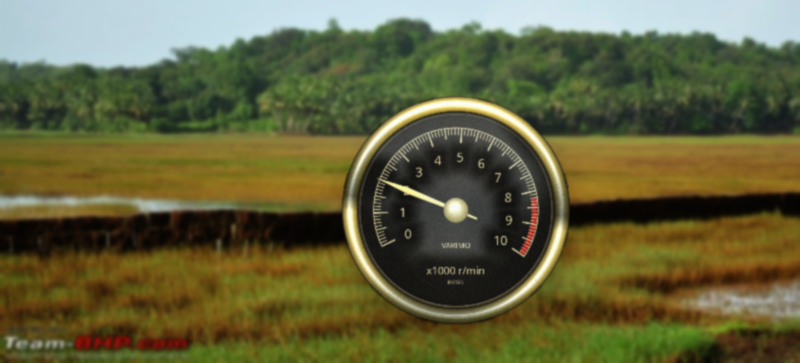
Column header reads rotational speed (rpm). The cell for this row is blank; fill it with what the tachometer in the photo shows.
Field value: 2000 rpm
